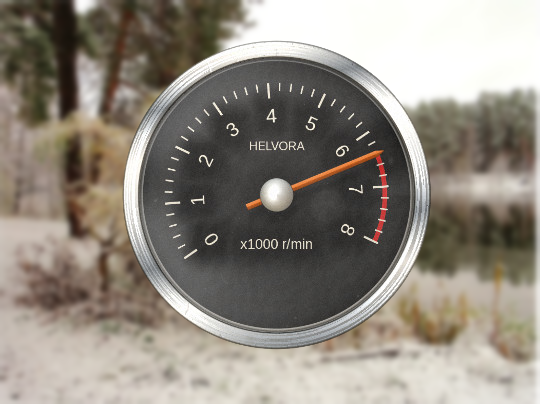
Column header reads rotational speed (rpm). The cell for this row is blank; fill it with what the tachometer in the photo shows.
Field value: 6400 rpm
